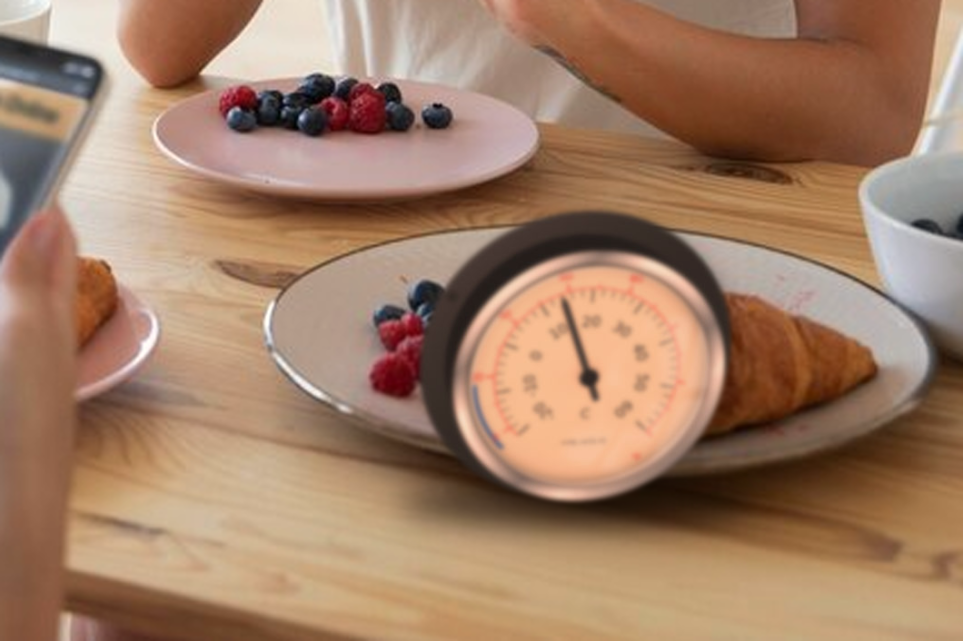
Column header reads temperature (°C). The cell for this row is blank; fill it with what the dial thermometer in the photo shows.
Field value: 14 °C
